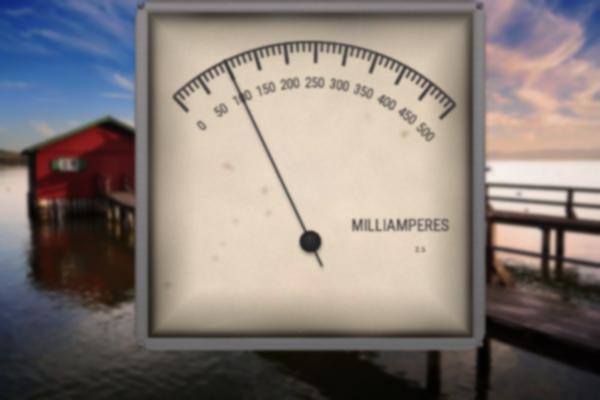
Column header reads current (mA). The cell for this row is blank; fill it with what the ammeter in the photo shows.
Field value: 100 mA
